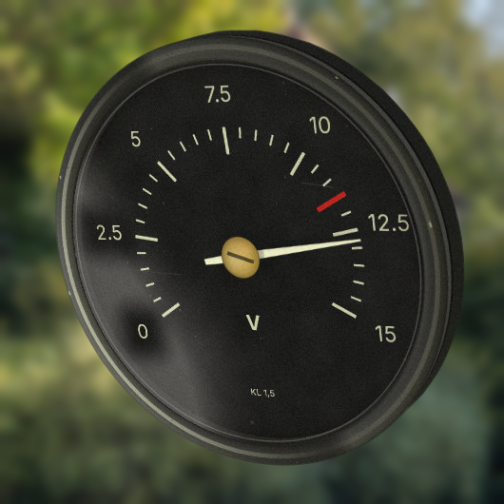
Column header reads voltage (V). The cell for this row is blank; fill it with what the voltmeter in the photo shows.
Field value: 12.75 V
